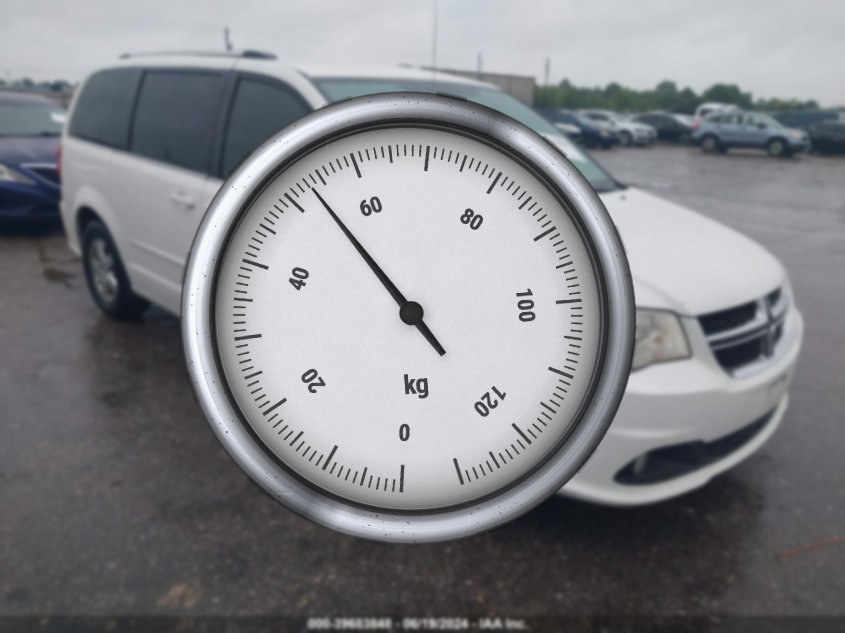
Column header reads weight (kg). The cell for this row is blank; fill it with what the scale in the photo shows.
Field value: 53 kg
